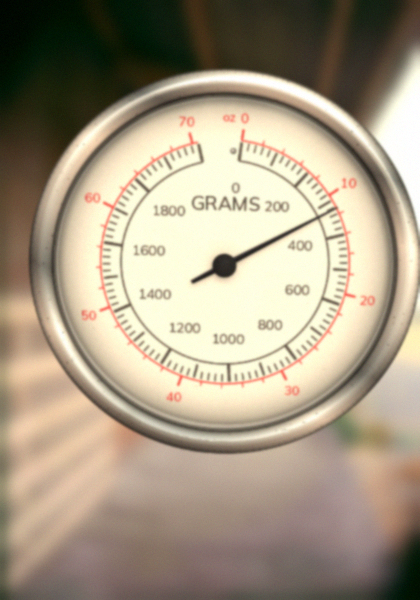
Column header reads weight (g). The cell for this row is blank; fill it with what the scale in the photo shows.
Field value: 320 g
